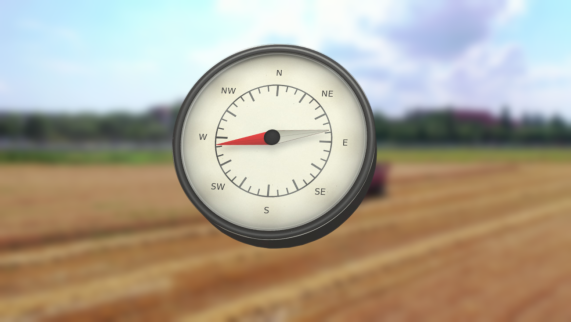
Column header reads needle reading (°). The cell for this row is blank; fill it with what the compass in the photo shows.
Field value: 260 °
